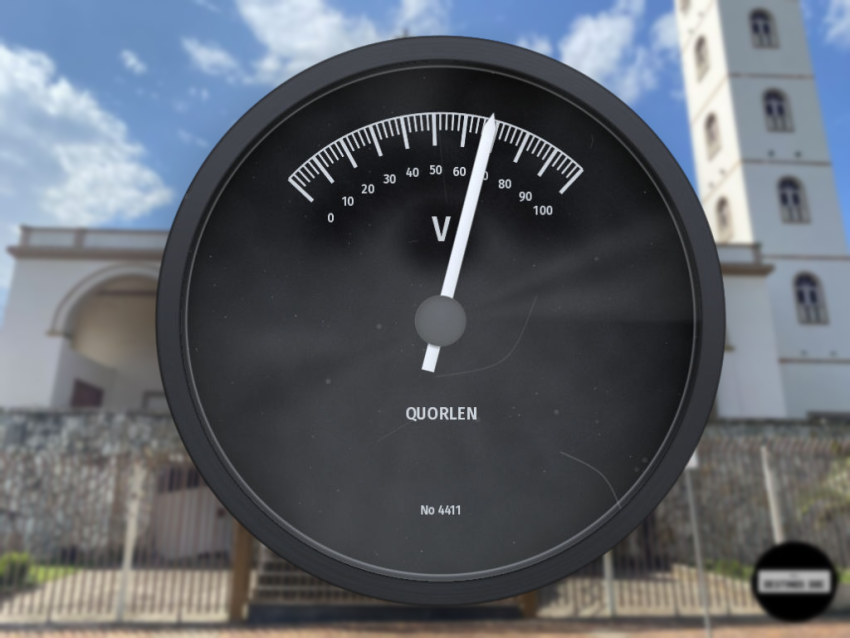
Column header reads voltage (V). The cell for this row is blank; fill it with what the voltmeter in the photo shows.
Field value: 68 V
